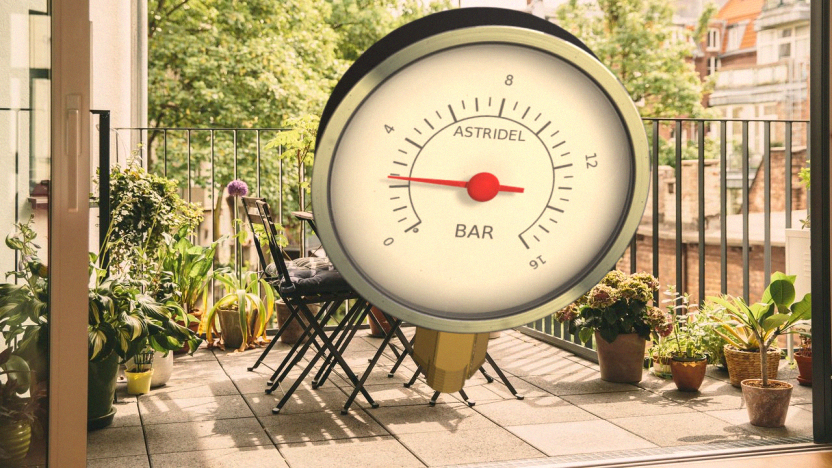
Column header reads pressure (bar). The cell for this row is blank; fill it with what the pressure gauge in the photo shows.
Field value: 2.5 bar
